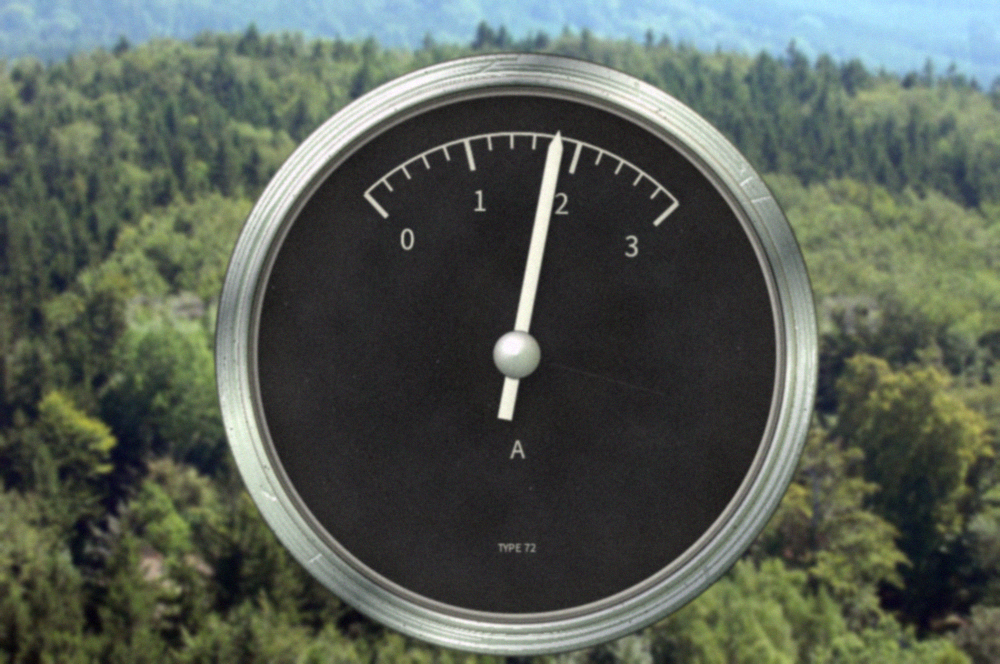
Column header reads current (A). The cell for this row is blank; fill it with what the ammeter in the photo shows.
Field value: 1.8 A
